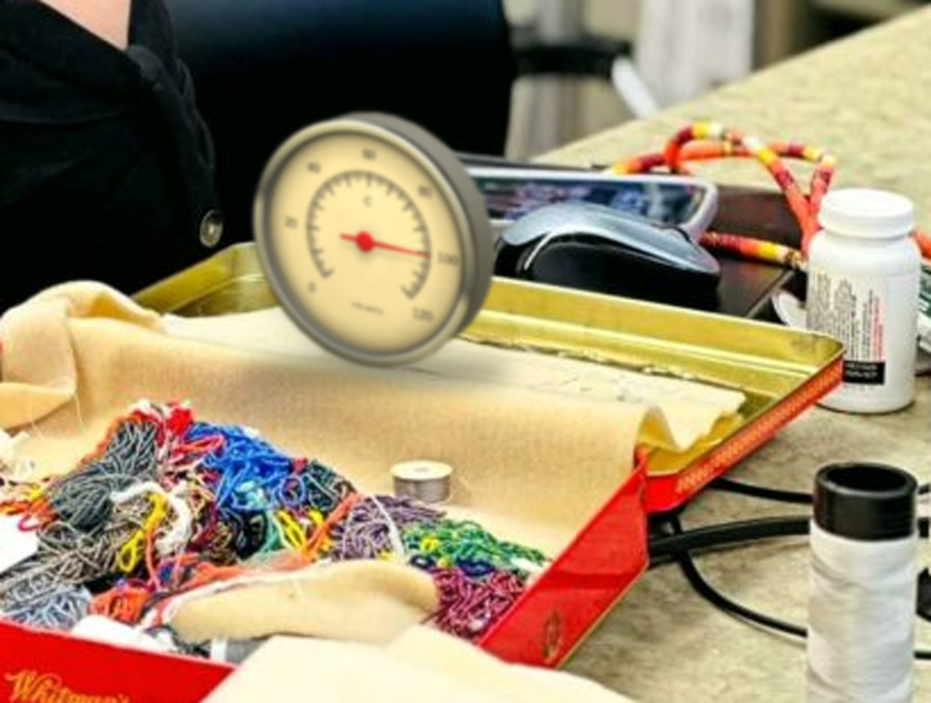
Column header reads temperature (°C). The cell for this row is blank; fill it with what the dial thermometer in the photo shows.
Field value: 100 °C
